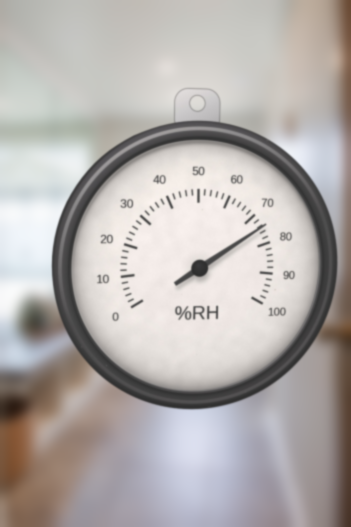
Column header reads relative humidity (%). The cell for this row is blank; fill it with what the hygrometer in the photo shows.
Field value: 74 %
